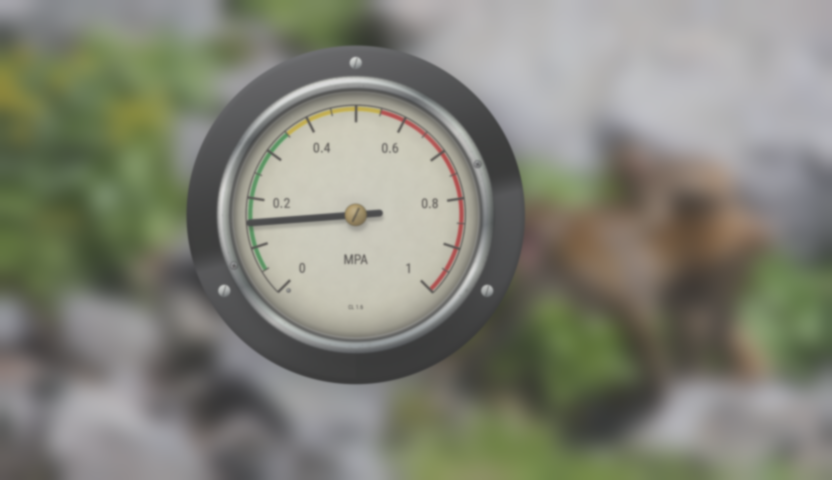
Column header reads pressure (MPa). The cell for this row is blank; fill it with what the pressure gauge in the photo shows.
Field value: 0.15 MPa
